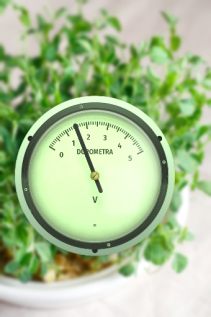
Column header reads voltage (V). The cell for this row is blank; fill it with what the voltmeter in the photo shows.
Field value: 1.5 V
